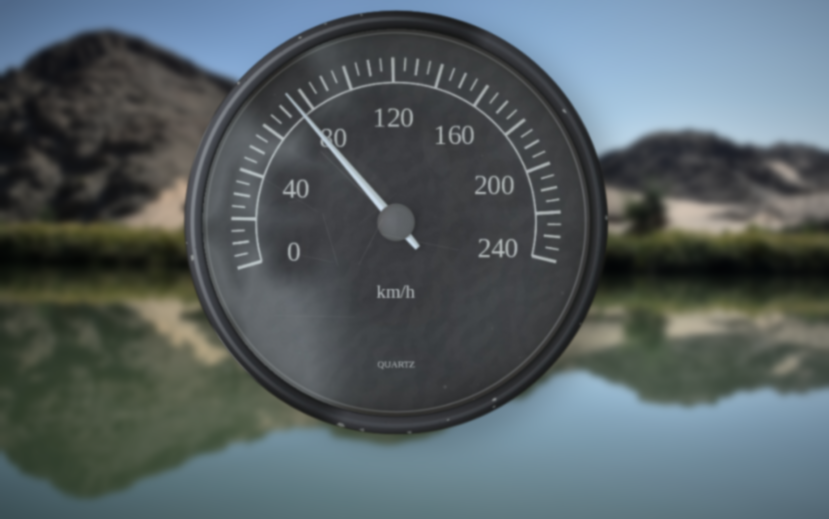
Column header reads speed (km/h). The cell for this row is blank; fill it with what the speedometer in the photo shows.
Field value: 75 km/h
